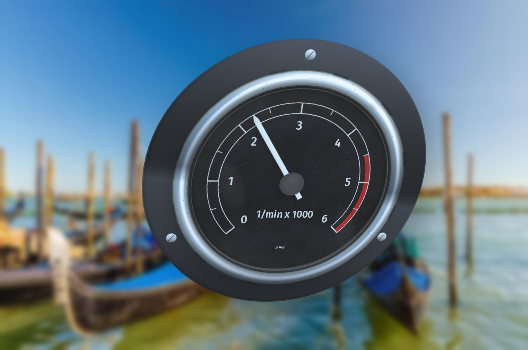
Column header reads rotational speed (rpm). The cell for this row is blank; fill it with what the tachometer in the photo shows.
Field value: 2250 rpm
